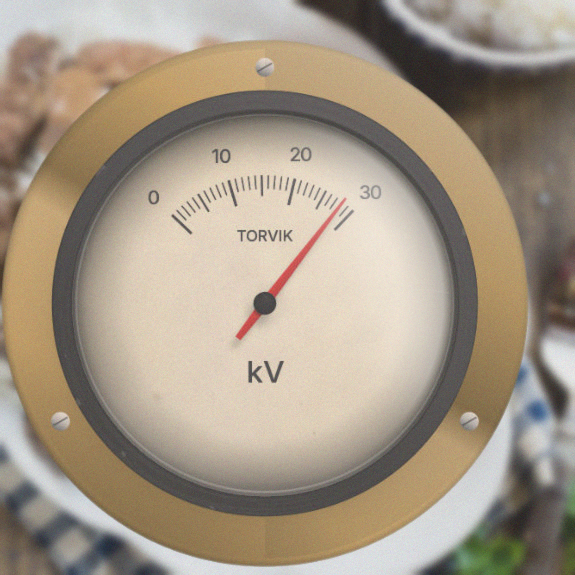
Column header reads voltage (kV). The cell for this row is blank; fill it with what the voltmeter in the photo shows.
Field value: 28 kV
